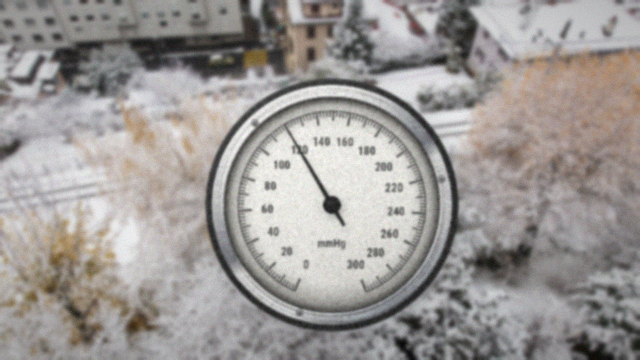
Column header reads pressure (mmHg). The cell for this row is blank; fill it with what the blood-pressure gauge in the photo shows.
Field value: 120 mmHg
